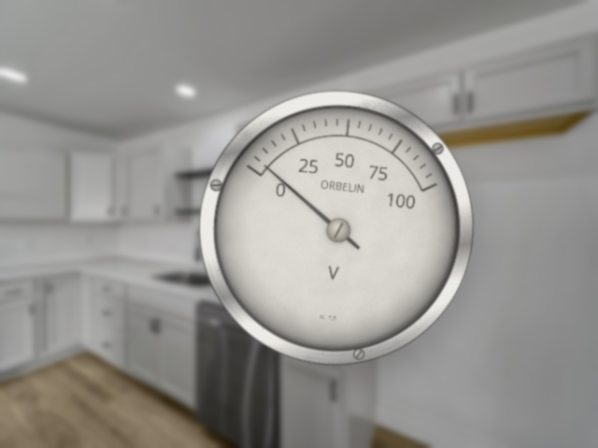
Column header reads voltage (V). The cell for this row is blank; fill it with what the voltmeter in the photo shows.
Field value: 5 V
